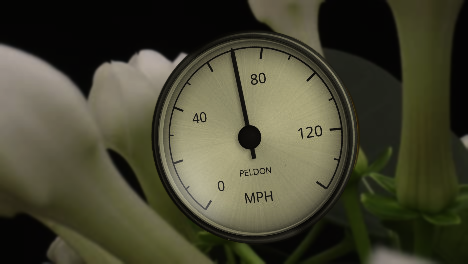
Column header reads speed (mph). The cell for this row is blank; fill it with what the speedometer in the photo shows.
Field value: 70 mph
